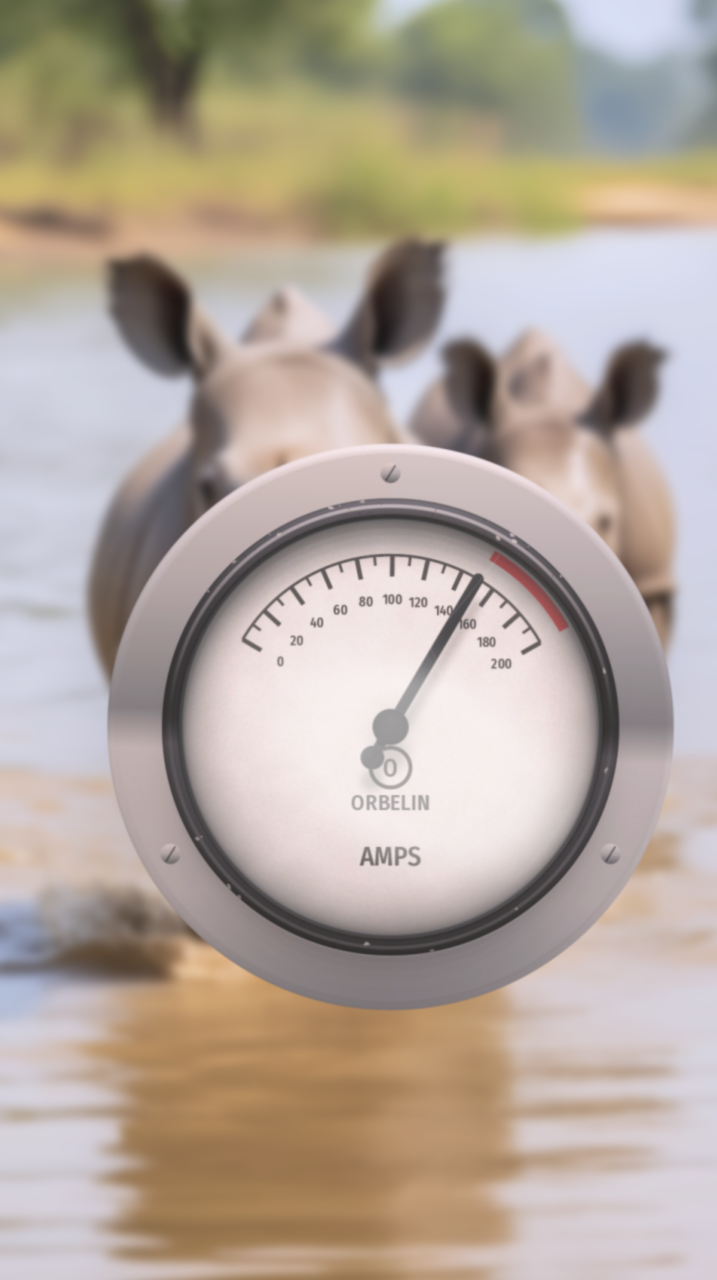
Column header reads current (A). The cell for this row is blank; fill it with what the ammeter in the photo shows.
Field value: 150 A
